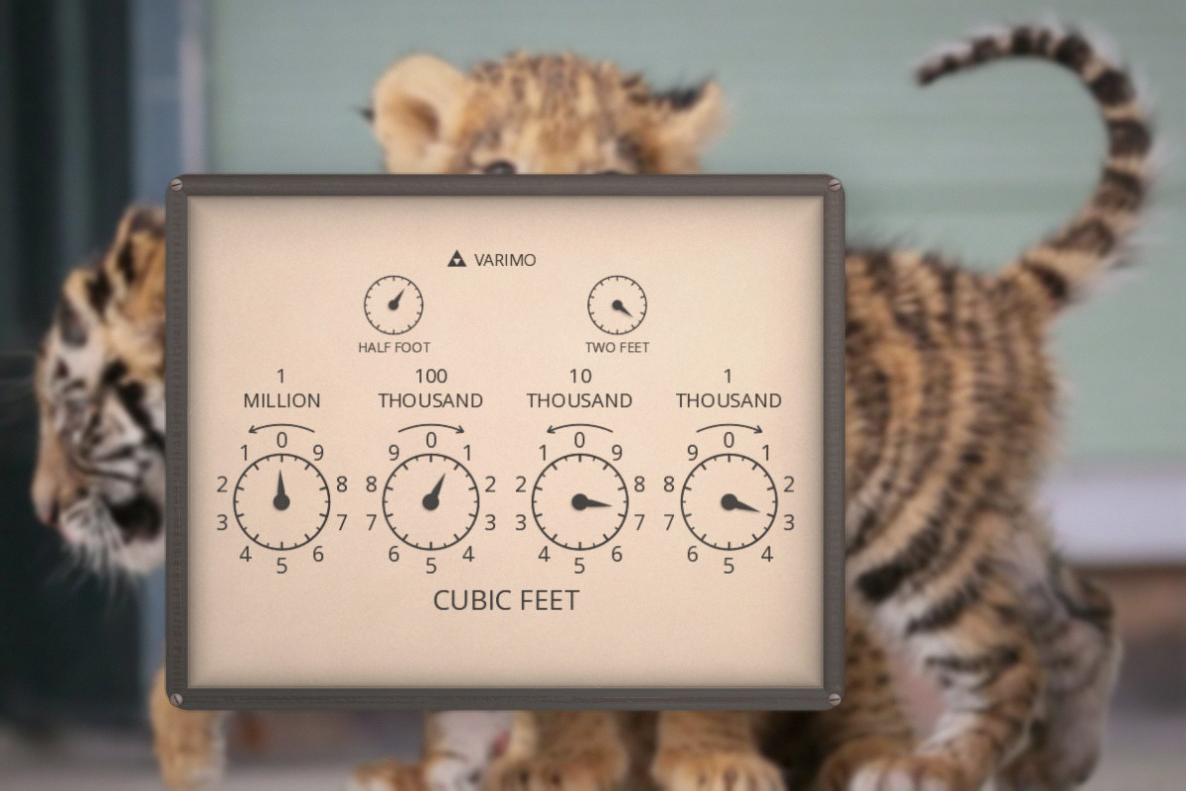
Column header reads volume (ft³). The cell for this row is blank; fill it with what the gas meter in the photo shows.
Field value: 7300 ft³
